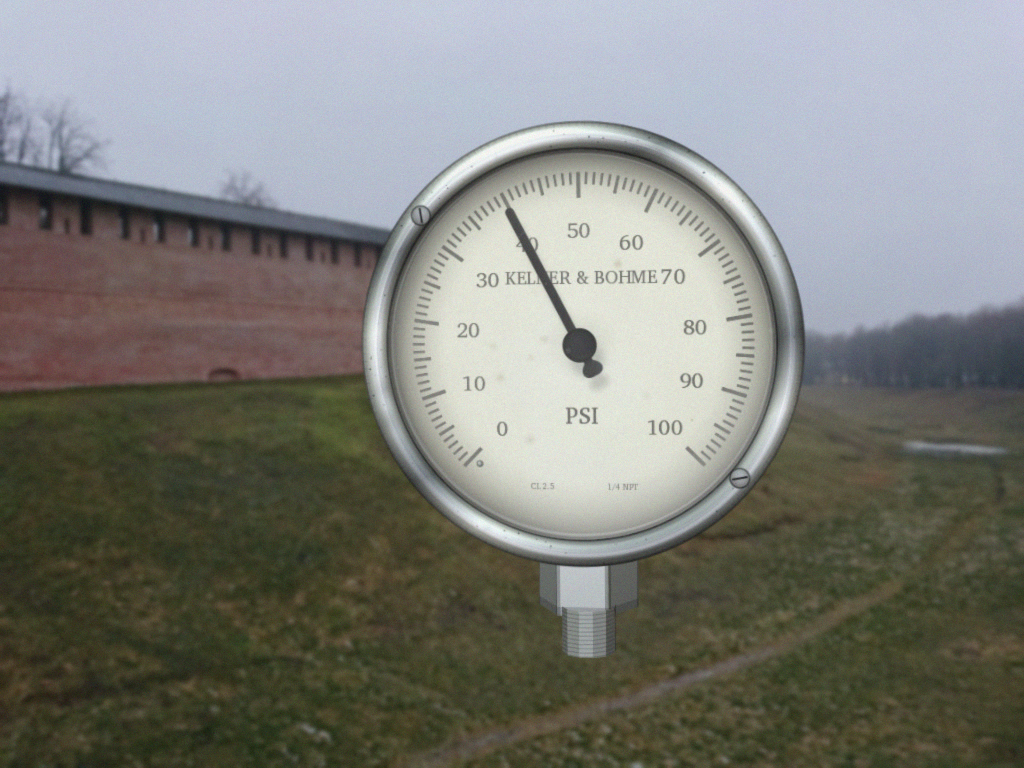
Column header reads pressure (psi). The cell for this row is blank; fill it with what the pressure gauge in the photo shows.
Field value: 40 psi
